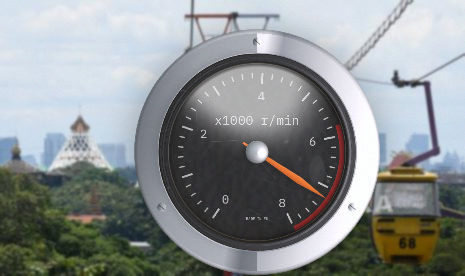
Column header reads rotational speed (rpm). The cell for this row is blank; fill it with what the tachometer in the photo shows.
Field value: 7200 rpm
